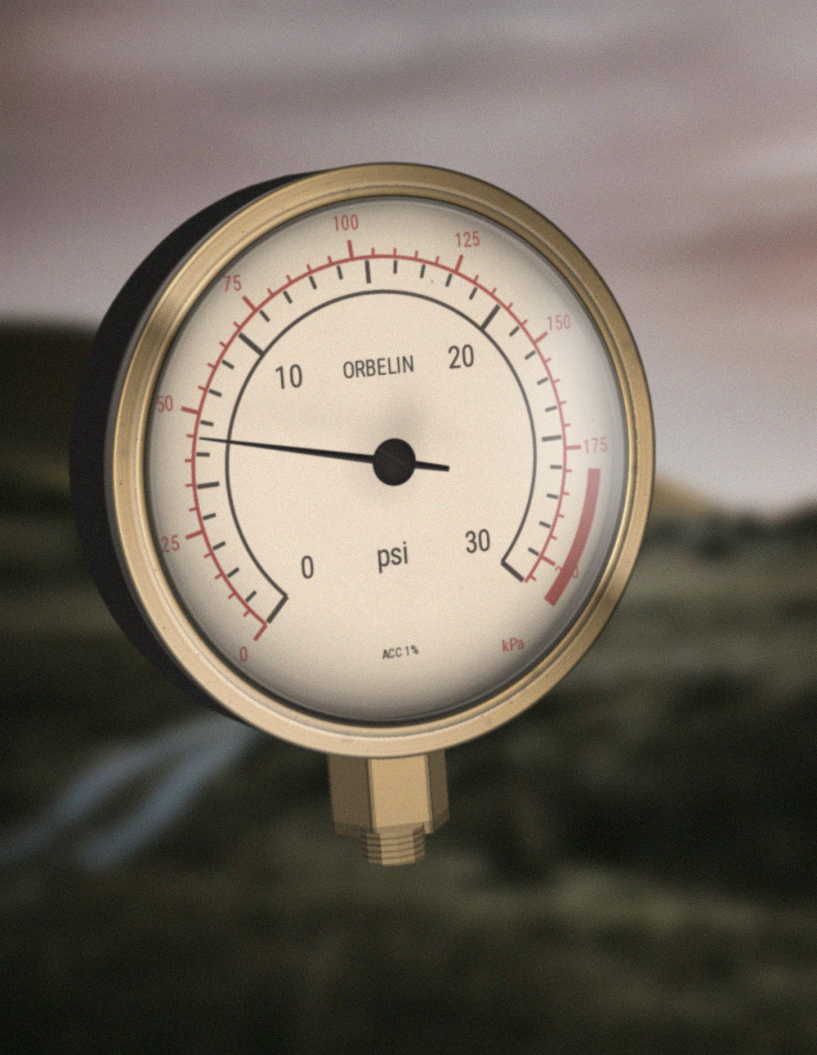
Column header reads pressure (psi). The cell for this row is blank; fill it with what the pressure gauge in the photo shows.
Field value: 6.5 psi
